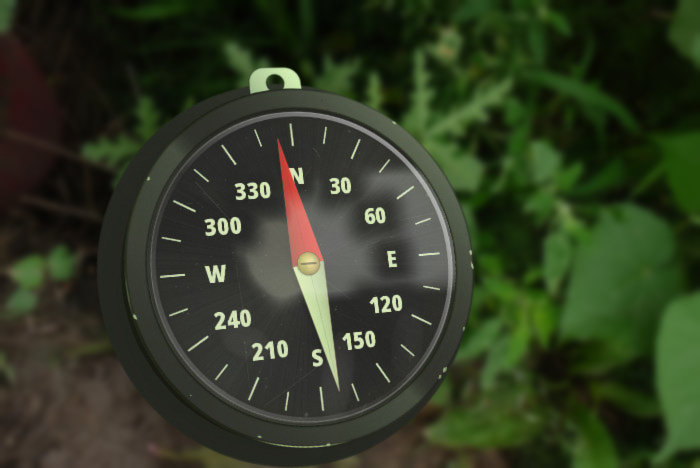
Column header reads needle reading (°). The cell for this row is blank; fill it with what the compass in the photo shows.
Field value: 352.5 °
